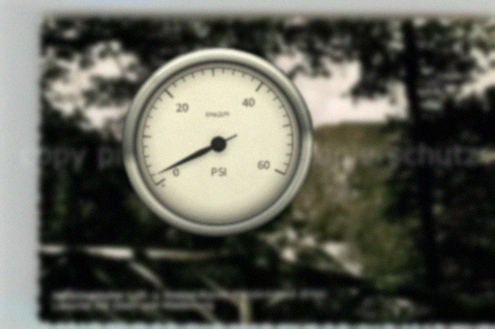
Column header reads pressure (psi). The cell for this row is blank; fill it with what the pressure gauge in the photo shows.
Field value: 2 psi
